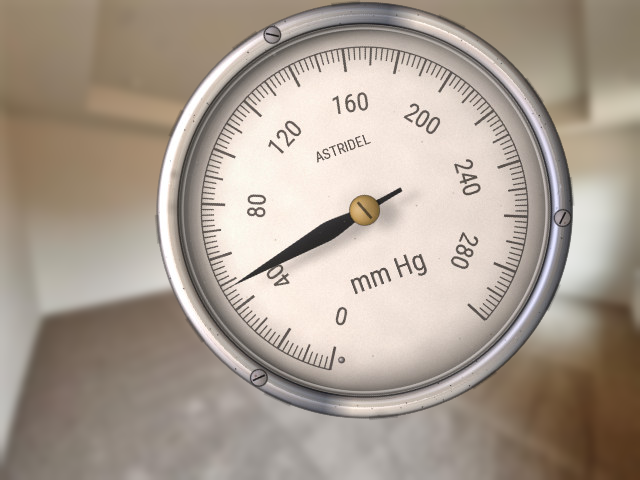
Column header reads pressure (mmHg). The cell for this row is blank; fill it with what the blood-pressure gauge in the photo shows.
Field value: 48 mmHg
